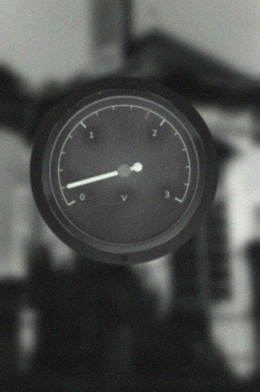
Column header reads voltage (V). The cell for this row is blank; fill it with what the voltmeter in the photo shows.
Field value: 0.2 V
